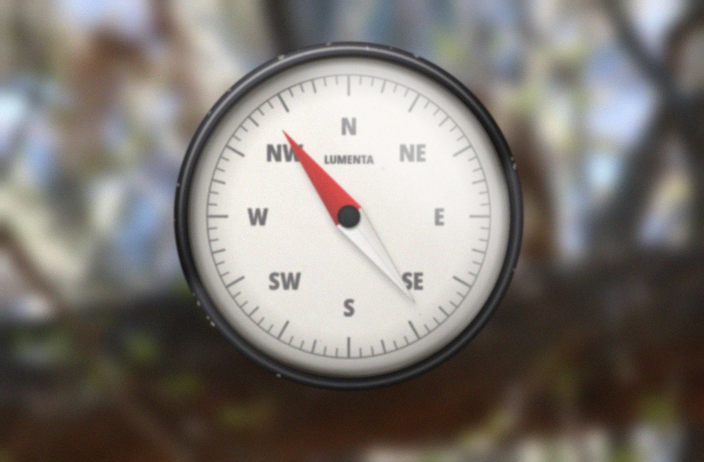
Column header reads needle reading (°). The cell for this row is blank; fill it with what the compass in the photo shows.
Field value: 322.5 °
